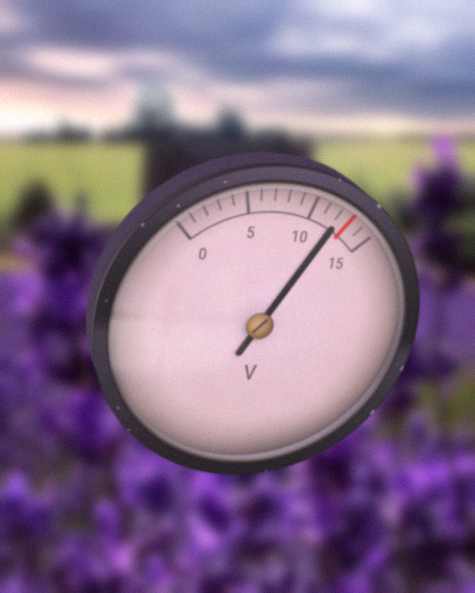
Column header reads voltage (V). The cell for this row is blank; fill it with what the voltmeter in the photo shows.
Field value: 12 V
